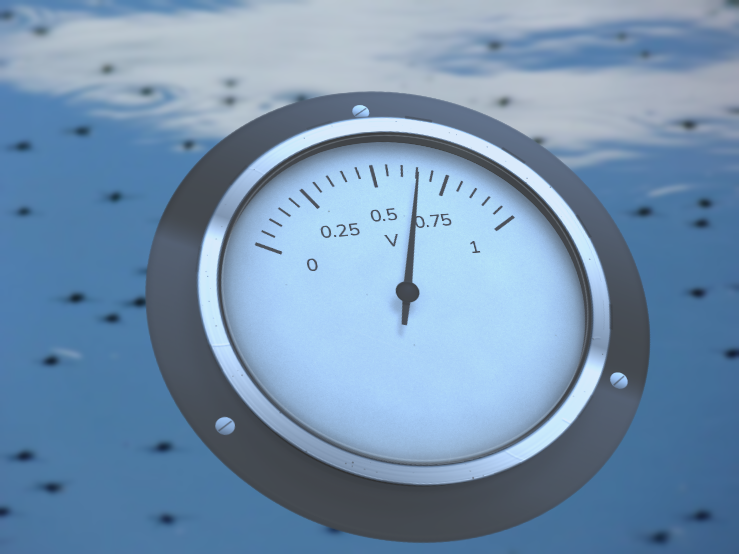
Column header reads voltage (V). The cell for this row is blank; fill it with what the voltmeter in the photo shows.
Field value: 0.65 V
